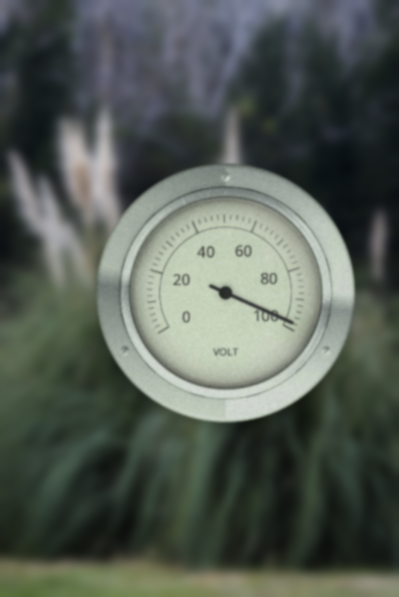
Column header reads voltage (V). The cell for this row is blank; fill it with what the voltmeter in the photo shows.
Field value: 98 V
